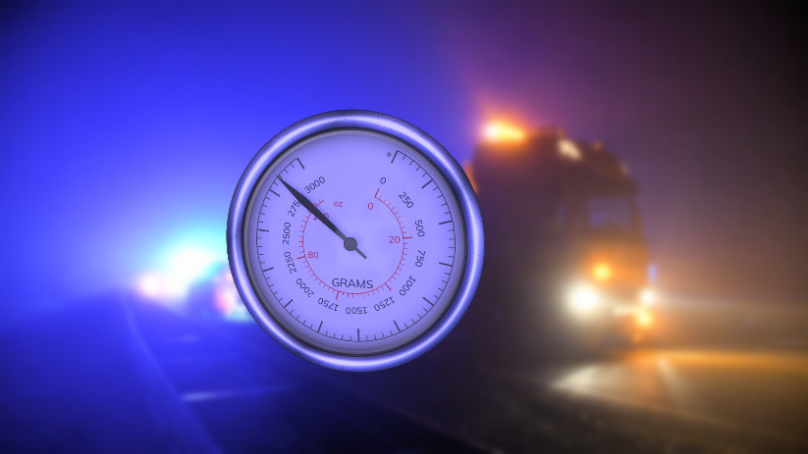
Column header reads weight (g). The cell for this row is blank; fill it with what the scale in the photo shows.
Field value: 2850 g
